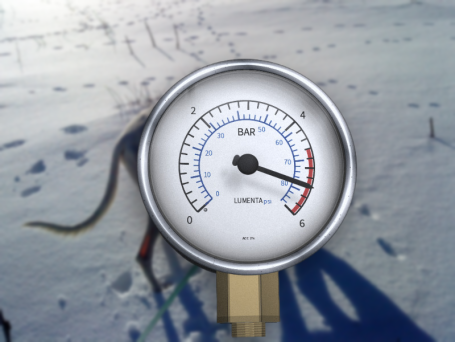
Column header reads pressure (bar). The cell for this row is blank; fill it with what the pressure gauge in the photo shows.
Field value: 5.4 bar
